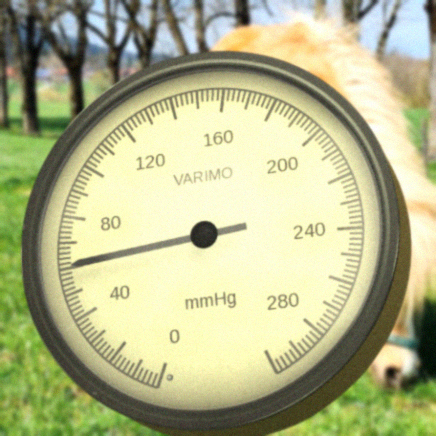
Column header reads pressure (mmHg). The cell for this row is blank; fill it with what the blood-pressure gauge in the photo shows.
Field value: 60 mmHg
